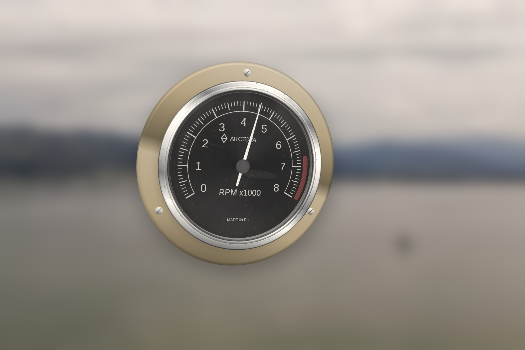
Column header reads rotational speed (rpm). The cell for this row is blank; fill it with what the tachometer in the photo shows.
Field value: 4500 rpm
